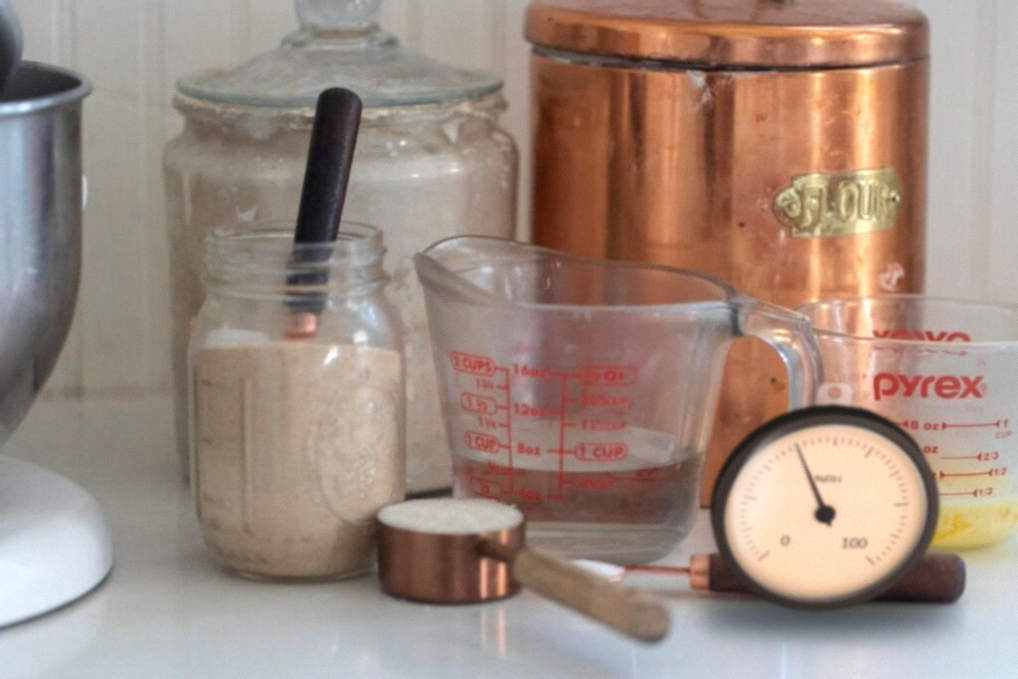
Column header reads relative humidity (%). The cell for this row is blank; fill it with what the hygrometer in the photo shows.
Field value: 40 %
